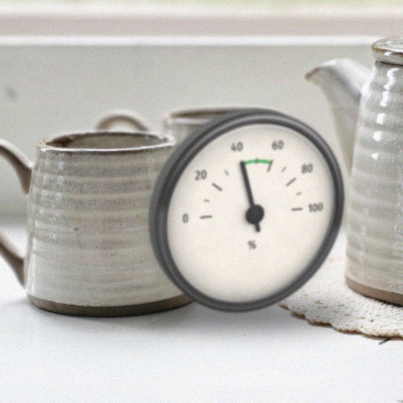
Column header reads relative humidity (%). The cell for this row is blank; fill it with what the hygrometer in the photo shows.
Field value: 40 %
